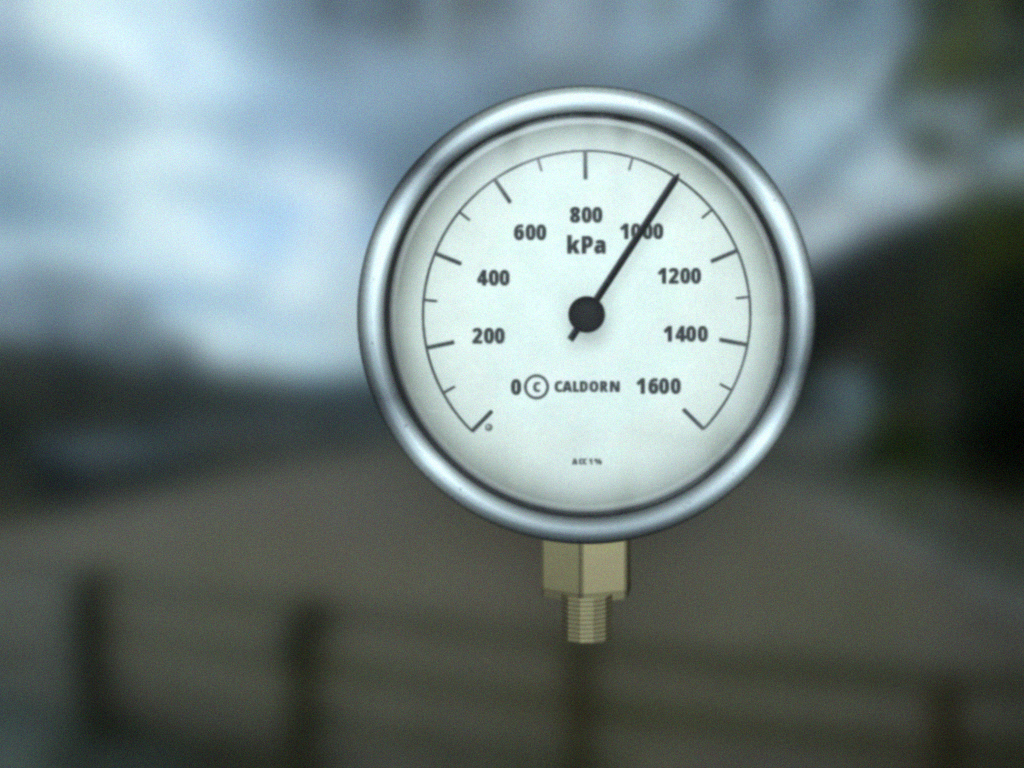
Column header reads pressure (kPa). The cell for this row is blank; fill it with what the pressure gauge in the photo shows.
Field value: 1000 kPa
